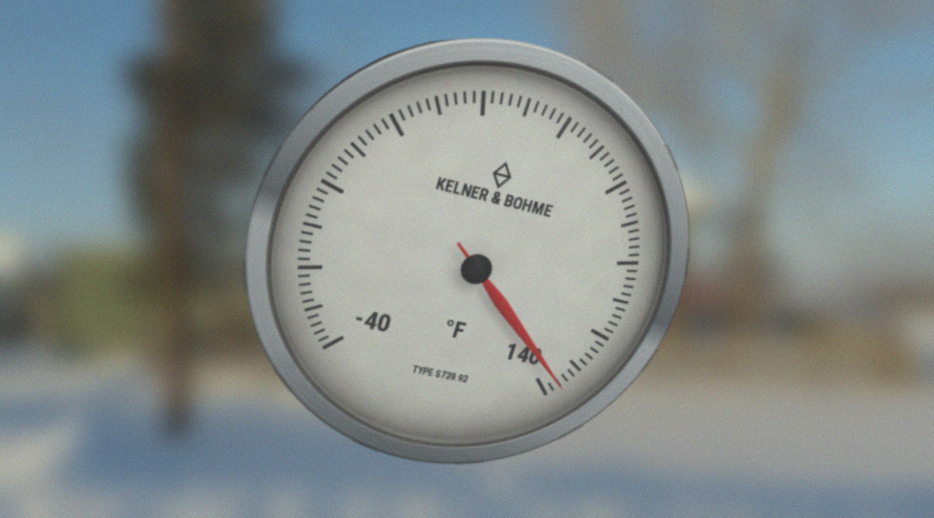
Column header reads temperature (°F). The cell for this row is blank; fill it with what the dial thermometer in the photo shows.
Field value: 136 °F
